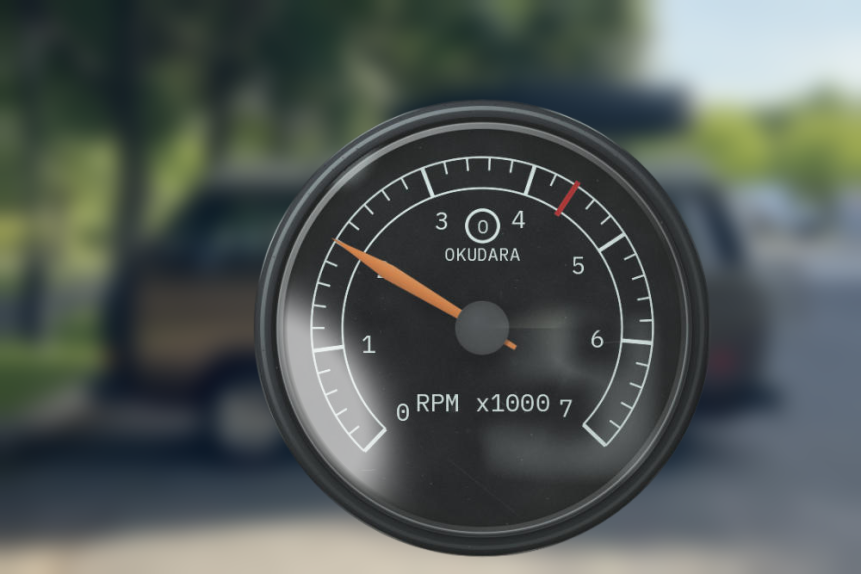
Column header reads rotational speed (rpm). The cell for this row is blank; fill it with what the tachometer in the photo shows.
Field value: 2000 rpm
